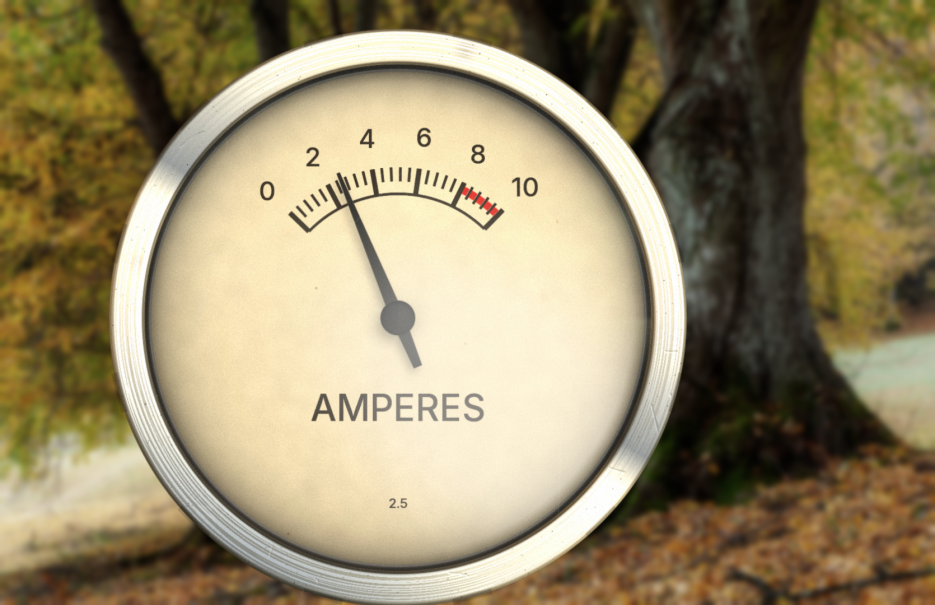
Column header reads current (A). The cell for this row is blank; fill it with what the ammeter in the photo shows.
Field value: 2.6 A
